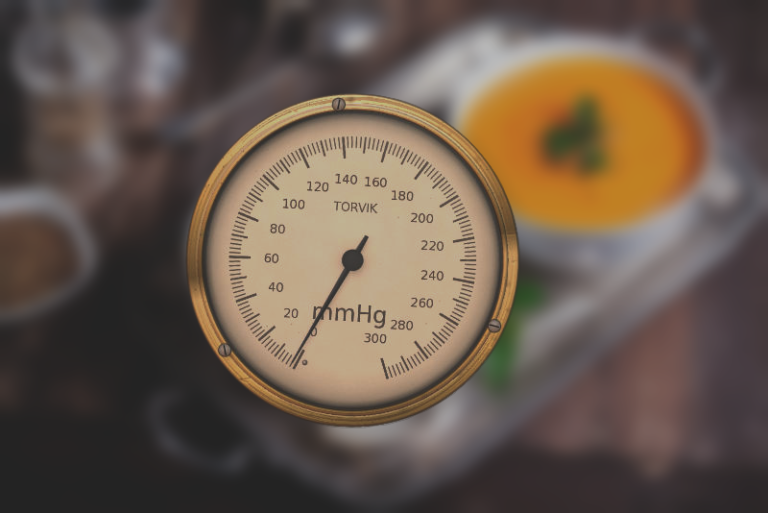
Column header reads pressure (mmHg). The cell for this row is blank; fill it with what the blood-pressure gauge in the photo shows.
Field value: 2 mmHg
